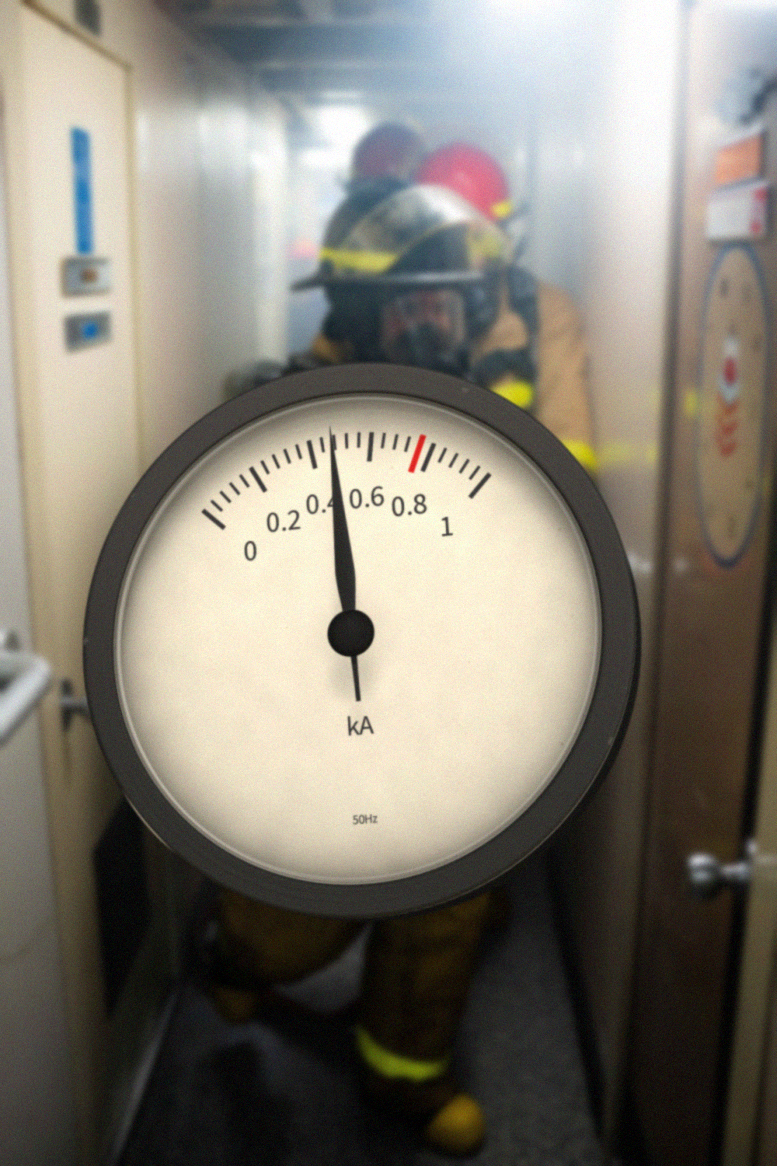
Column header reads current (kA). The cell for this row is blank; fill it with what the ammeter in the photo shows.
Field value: 0.48 kA
